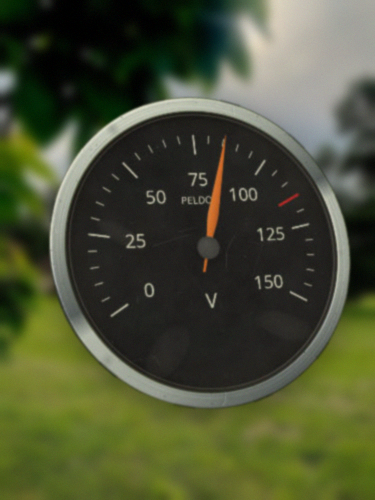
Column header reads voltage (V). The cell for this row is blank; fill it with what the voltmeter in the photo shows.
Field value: 85 V
